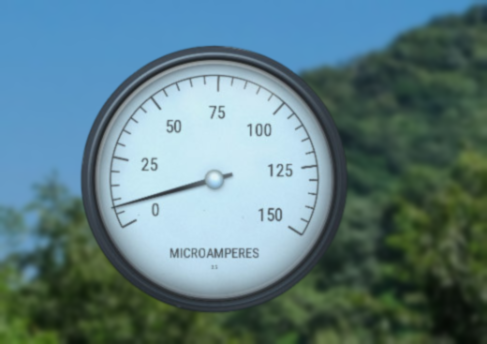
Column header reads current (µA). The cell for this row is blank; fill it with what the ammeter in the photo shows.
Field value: 7.5 µA
